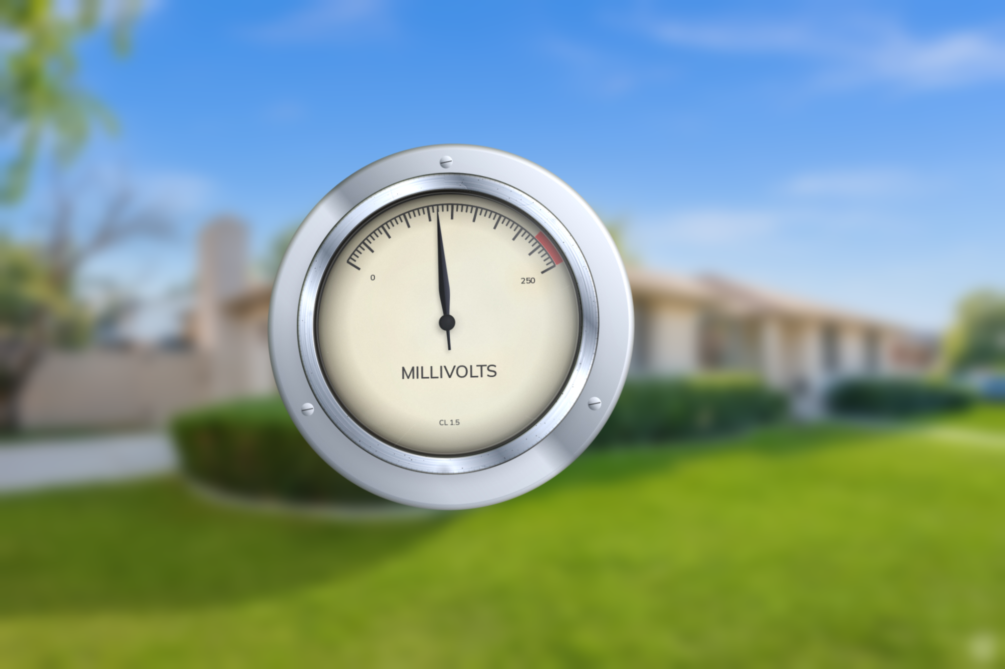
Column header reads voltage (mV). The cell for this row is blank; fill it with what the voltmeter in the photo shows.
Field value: 110 mV
